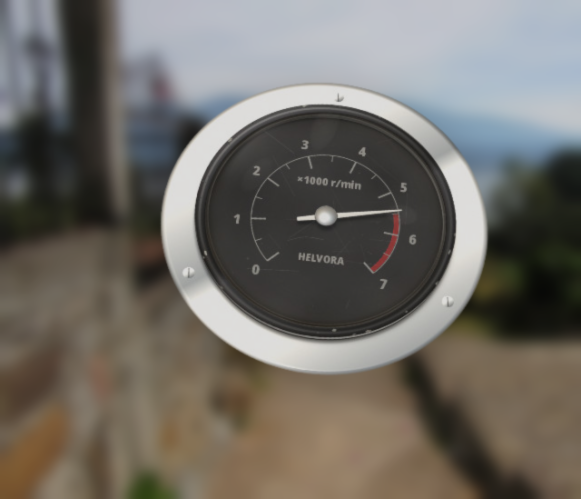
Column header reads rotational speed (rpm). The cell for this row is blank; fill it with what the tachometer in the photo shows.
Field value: 5500 rpm
